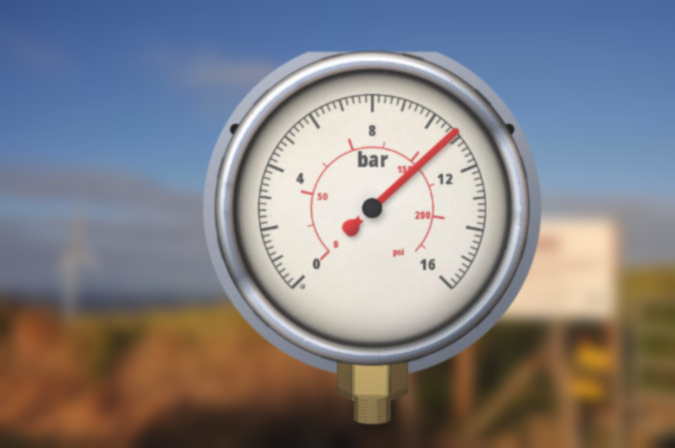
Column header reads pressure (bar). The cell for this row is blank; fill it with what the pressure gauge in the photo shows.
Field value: 10.8 bar
